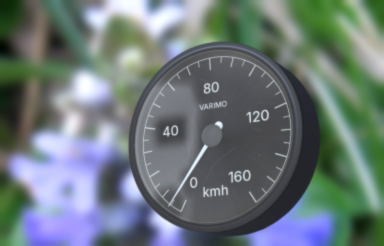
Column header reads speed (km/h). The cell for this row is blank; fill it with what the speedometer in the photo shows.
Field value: 5 km/h
